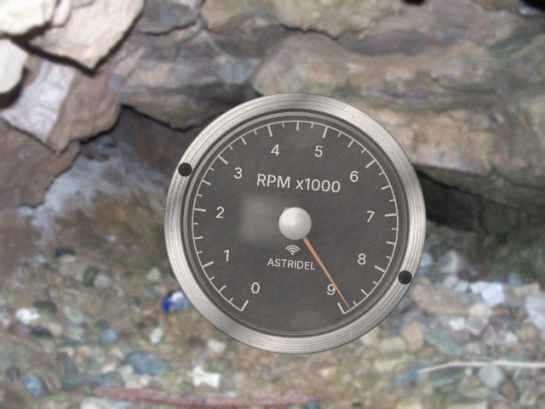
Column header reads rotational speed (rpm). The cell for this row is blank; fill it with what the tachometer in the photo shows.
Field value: 8875 rpm
